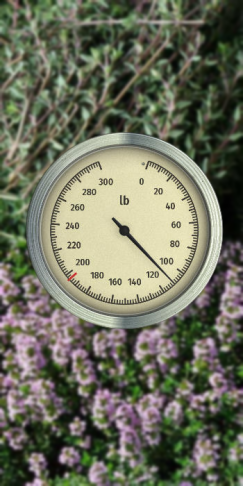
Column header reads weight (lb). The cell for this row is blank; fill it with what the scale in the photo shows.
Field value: 110 lb
